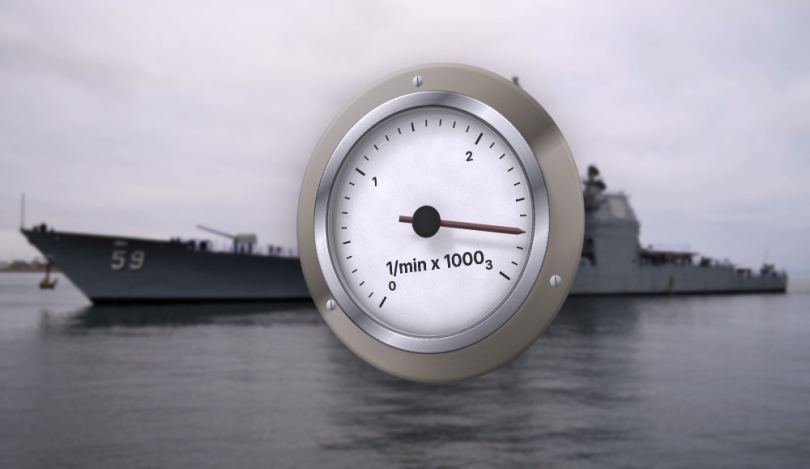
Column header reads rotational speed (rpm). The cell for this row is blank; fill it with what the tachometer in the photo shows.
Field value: 2700 rpm
